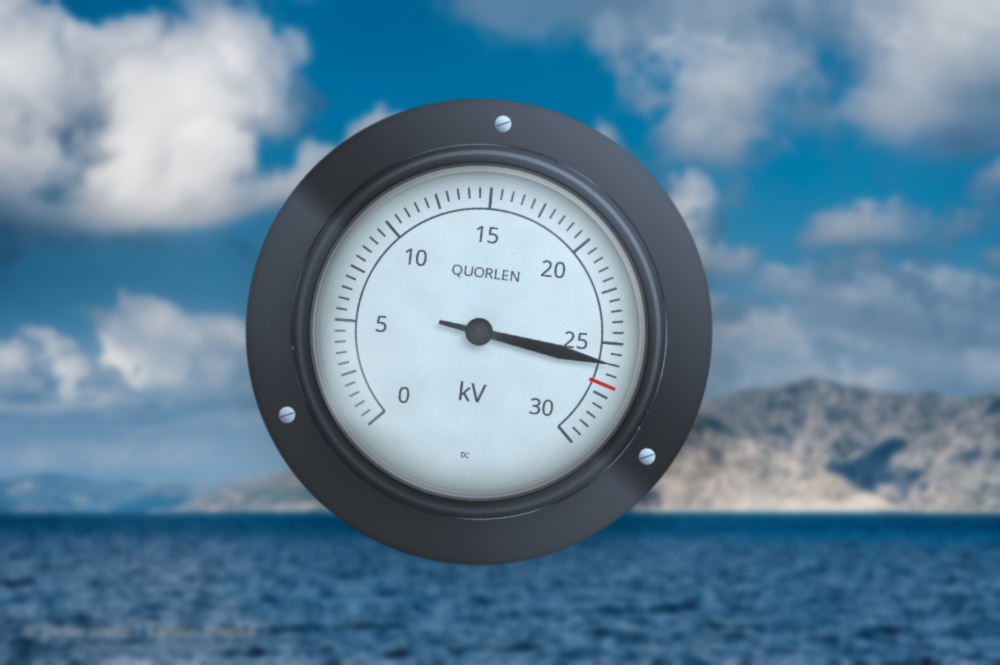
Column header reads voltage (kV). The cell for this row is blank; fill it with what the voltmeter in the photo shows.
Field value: 26 kV
